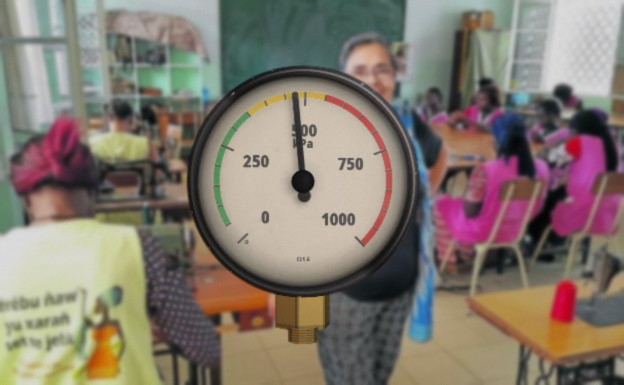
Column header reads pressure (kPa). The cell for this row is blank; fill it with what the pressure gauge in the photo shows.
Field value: 475 kPa
